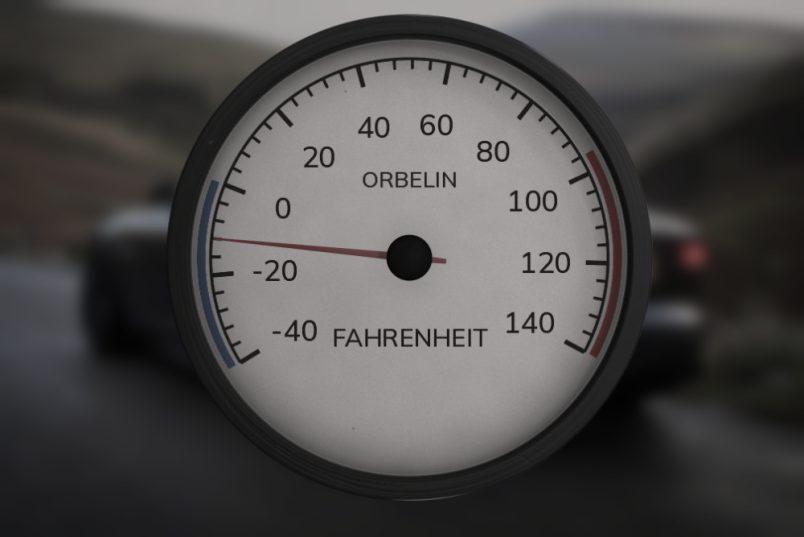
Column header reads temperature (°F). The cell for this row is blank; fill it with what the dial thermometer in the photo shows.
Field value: -12 °F
